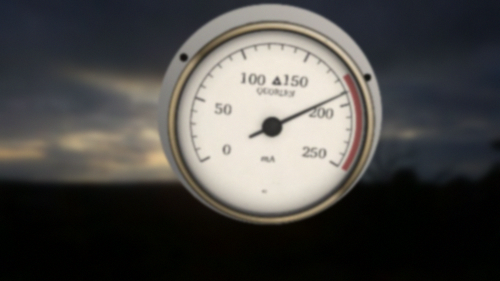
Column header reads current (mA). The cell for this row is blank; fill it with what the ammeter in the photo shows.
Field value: 190 mA
